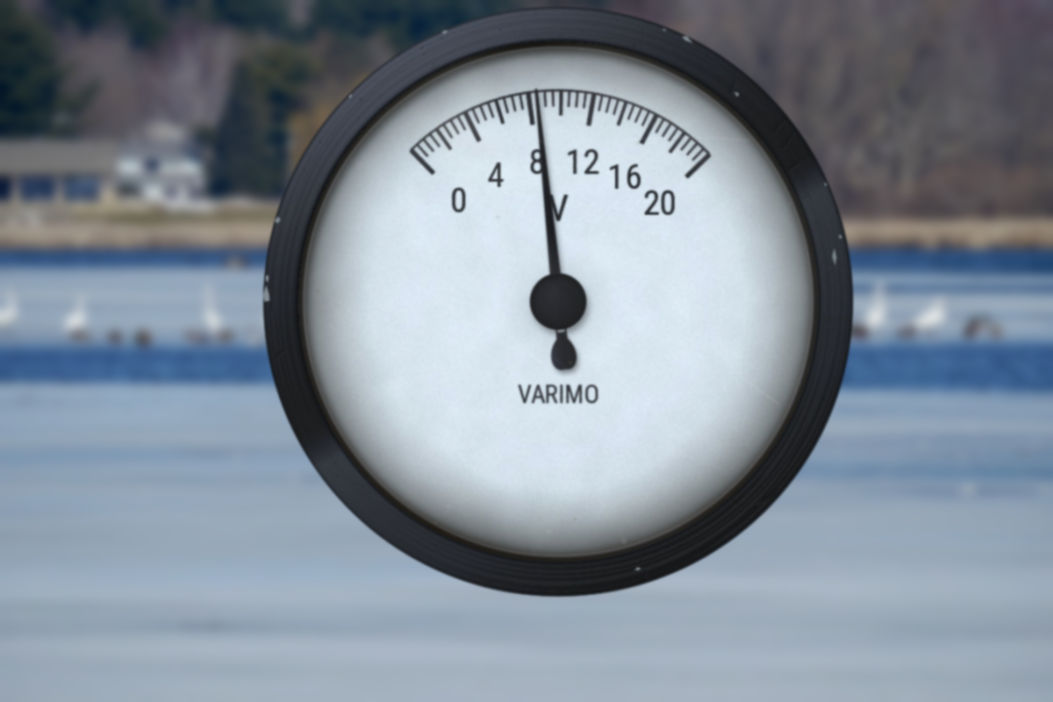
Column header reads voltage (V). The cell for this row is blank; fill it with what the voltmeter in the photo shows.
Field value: 8.5 V
